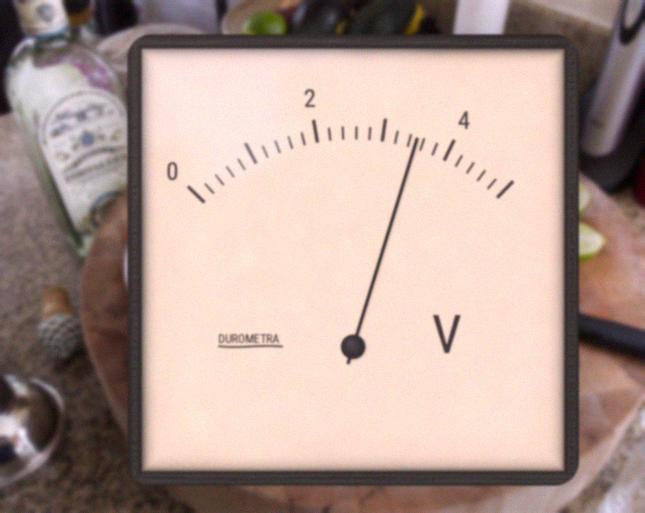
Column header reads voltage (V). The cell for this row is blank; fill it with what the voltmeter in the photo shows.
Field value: 3.5 V
